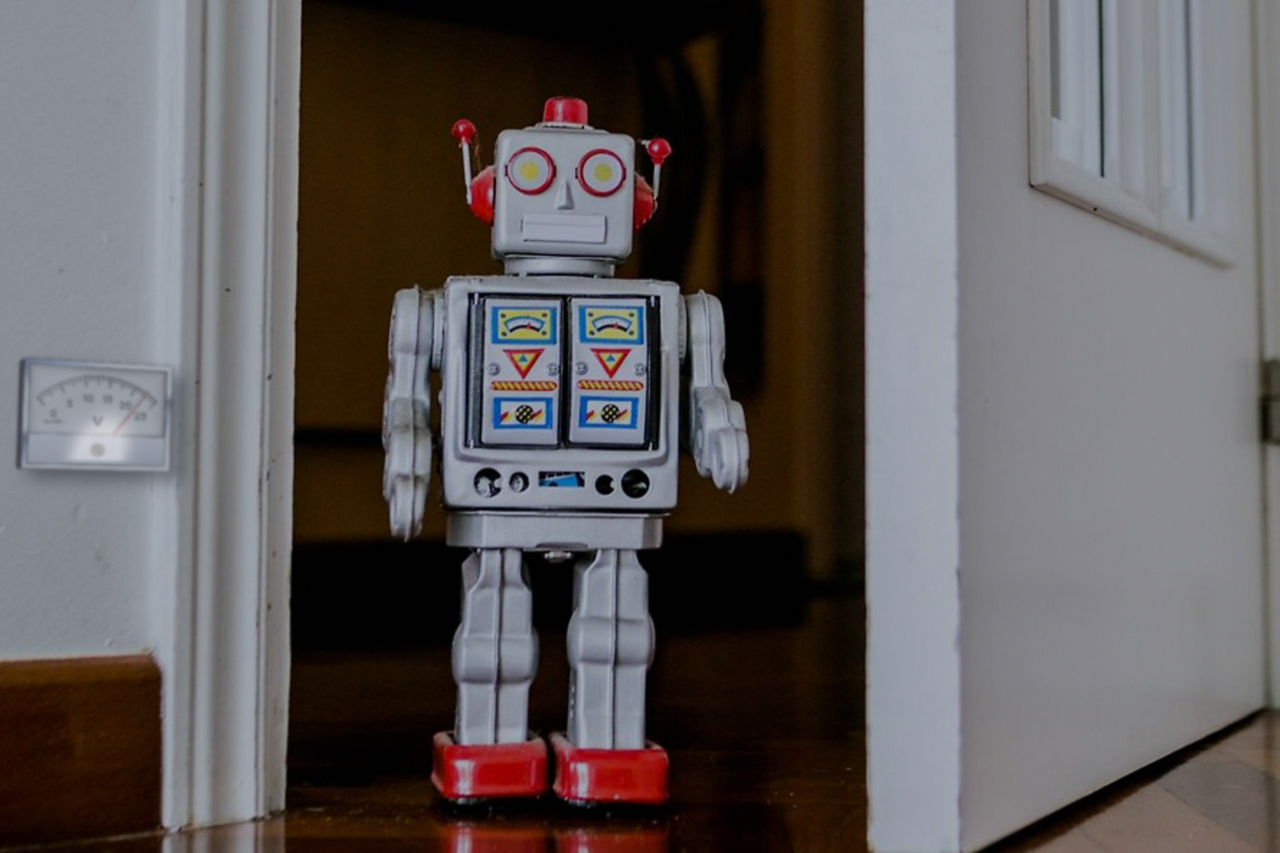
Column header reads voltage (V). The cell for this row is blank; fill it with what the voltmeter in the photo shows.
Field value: 22.5 V
